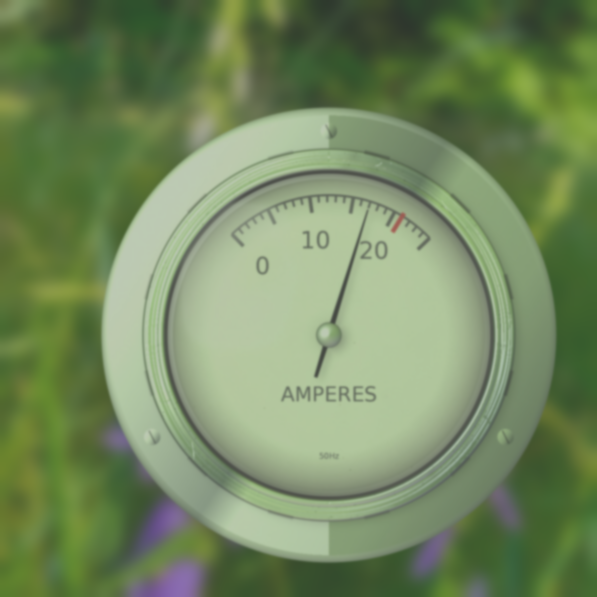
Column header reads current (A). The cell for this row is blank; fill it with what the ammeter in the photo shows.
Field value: 17 A
